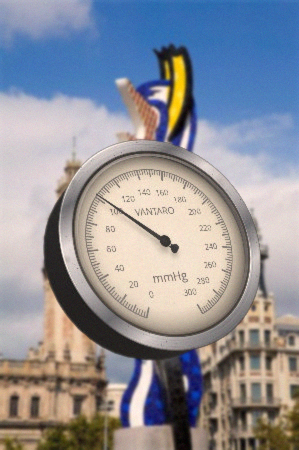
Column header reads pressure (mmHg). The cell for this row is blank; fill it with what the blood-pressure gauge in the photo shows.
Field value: 100 mmHg
